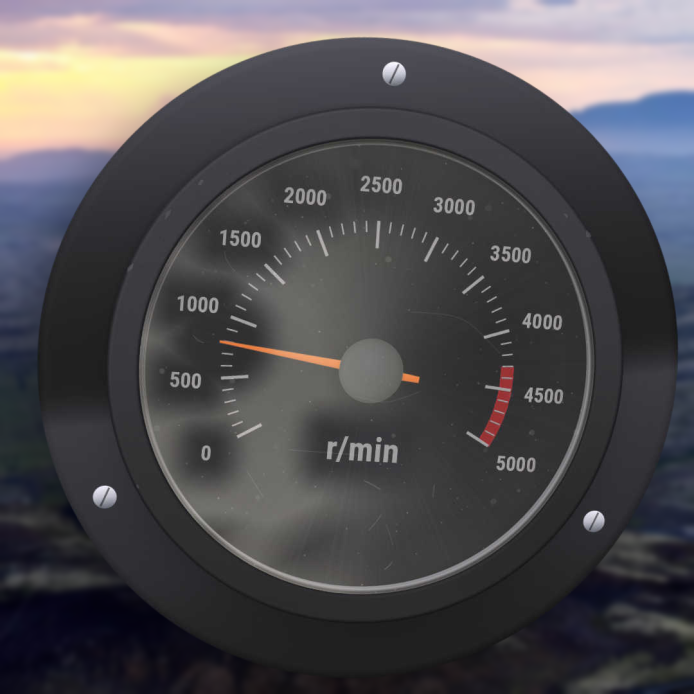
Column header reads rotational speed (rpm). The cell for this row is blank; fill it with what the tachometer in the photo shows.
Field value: 800 rpm
